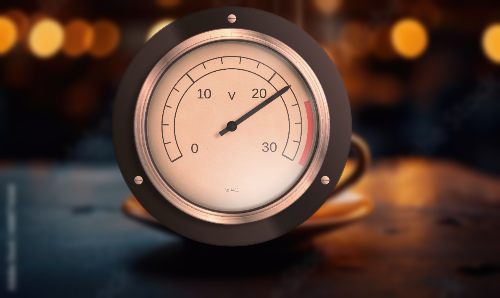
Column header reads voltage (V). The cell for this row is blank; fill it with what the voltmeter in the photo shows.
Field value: 22 V
